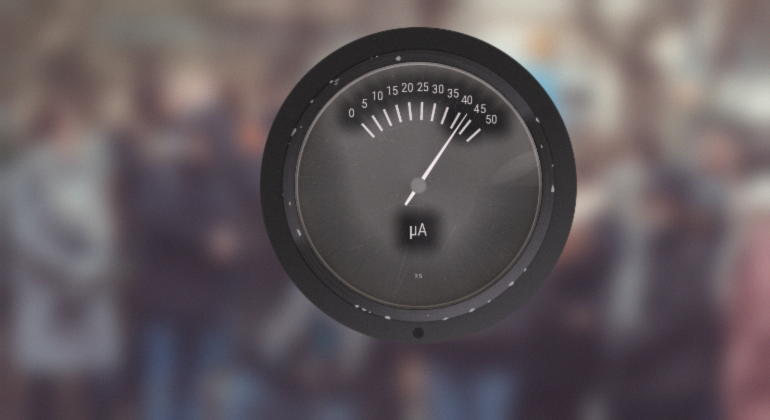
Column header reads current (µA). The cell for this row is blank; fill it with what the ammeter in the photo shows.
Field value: 42.5 µA
